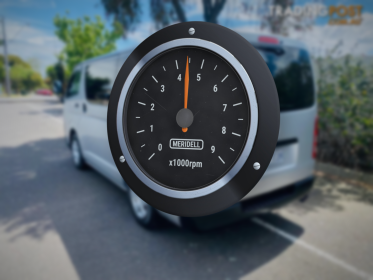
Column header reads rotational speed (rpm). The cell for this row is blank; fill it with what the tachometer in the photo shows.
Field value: 4500 rpm
